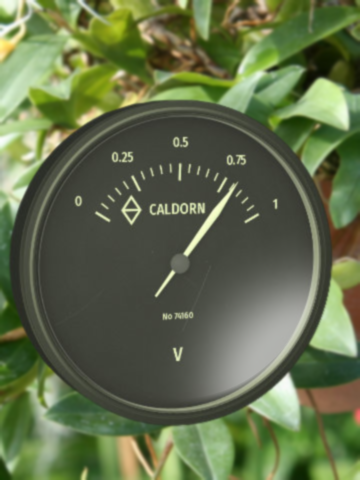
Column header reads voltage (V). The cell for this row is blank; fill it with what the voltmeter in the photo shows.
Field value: 0.8 V
